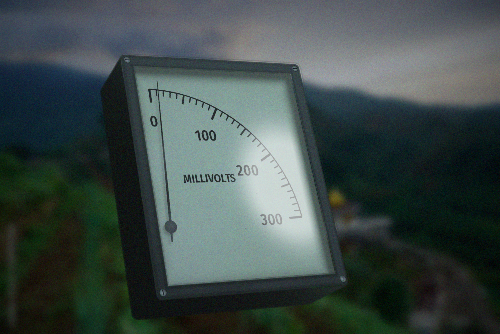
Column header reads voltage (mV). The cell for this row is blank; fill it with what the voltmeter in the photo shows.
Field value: 10 mV
